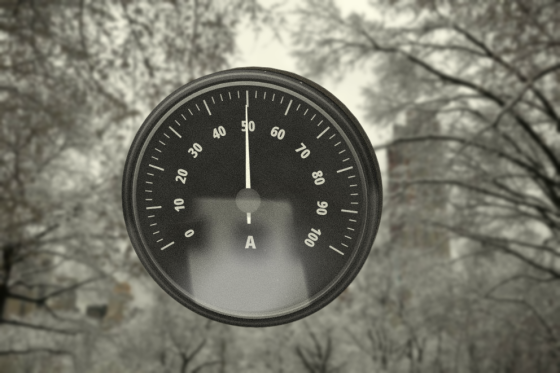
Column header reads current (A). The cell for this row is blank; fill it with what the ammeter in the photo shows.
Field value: 50 A
